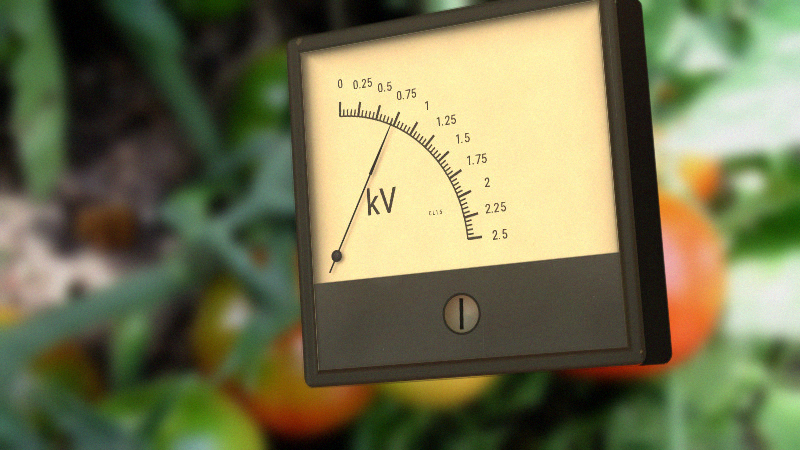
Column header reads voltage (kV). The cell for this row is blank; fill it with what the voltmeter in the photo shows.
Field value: 0.75 kV
